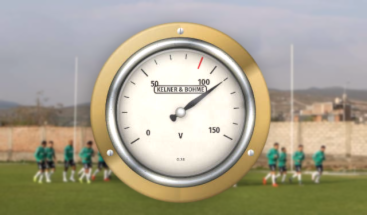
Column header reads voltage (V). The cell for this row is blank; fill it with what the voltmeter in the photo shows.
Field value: 110 V
